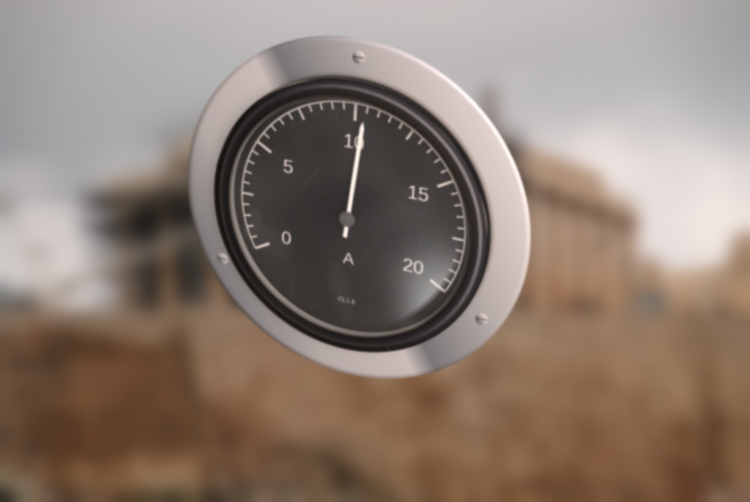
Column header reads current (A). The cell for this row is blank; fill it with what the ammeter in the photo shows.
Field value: 10.5 A
